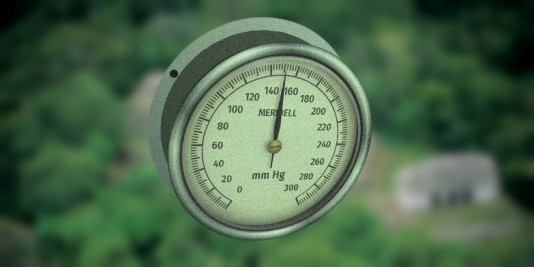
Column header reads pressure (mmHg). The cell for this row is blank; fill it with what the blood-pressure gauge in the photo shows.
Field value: 150 mmHg
